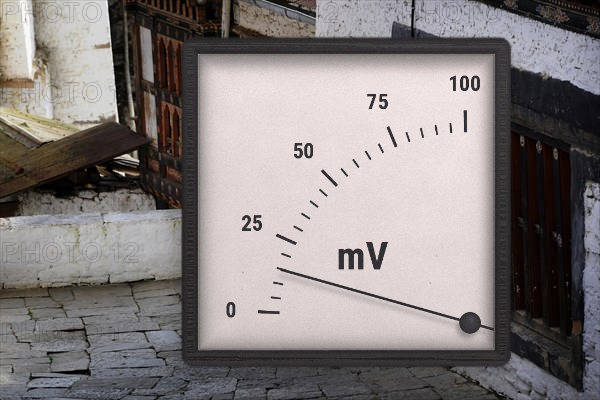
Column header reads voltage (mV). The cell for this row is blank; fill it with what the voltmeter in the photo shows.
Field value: 15 mV
